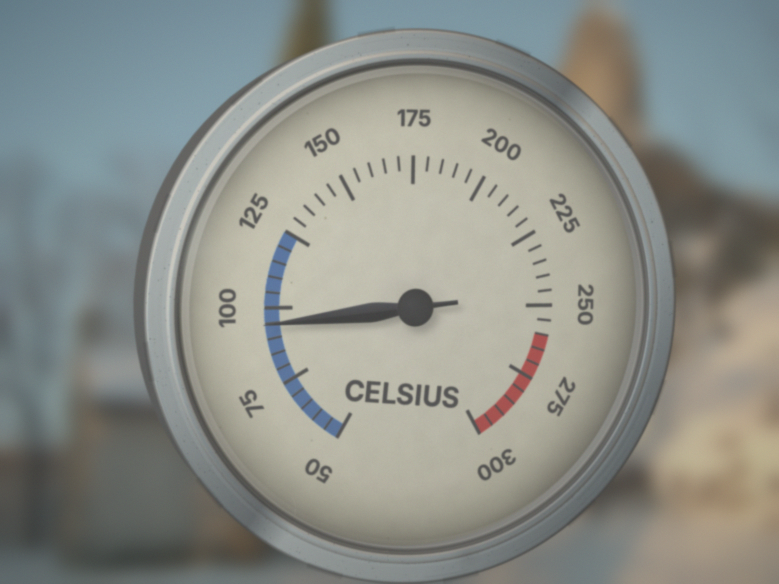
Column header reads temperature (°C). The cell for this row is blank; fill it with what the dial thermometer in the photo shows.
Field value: 95 °C
